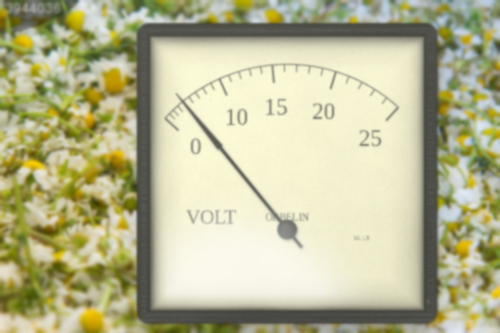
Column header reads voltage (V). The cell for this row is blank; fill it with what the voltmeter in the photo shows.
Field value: 5 V
